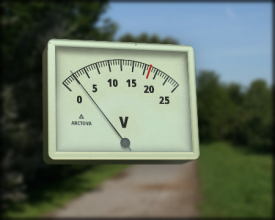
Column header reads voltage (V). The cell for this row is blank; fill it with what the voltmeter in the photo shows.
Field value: 2.5 V
